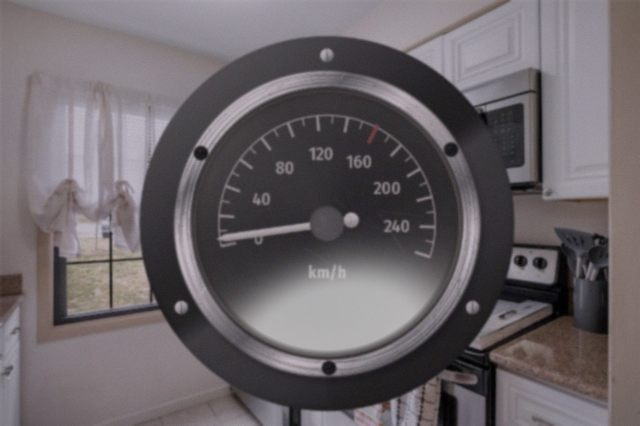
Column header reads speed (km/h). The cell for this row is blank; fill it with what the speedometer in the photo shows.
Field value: 5 km/h
